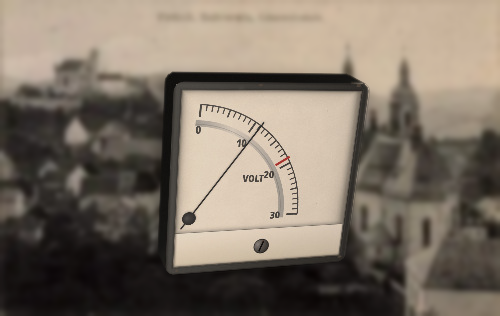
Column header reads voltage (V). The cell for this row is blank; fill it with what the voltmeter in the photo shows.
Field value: 11 V
